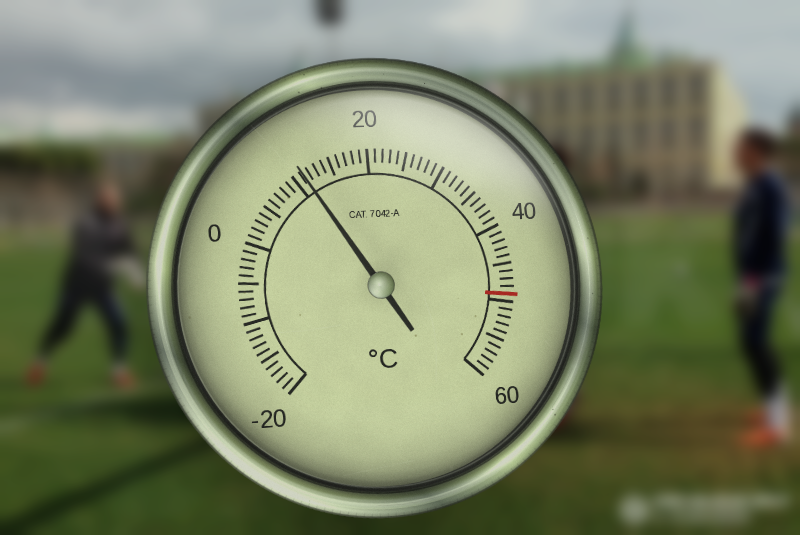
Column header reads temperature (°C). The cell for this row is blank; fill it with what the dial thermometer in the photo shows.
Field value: 11 °C
